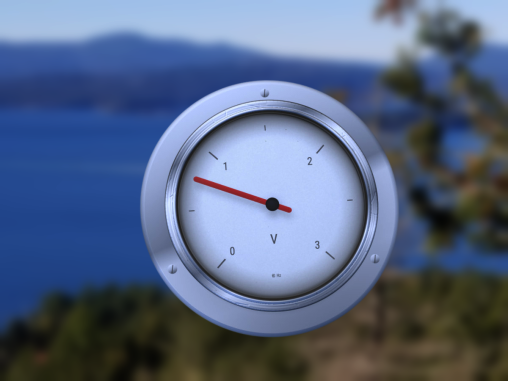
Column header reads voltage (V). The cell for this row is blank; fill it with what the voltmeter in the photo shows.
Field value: 0.75 V
